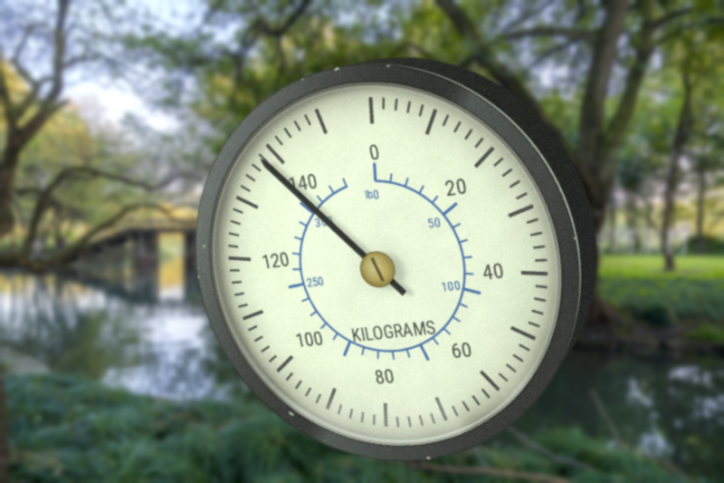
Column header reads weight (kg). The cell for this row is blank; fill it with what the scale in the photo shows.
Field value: 138 kg
